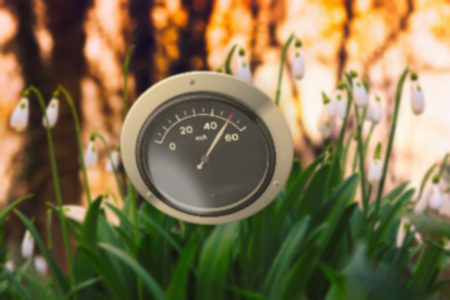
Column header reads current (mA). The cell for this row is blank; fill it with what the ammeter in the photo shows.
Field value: 50 mA
